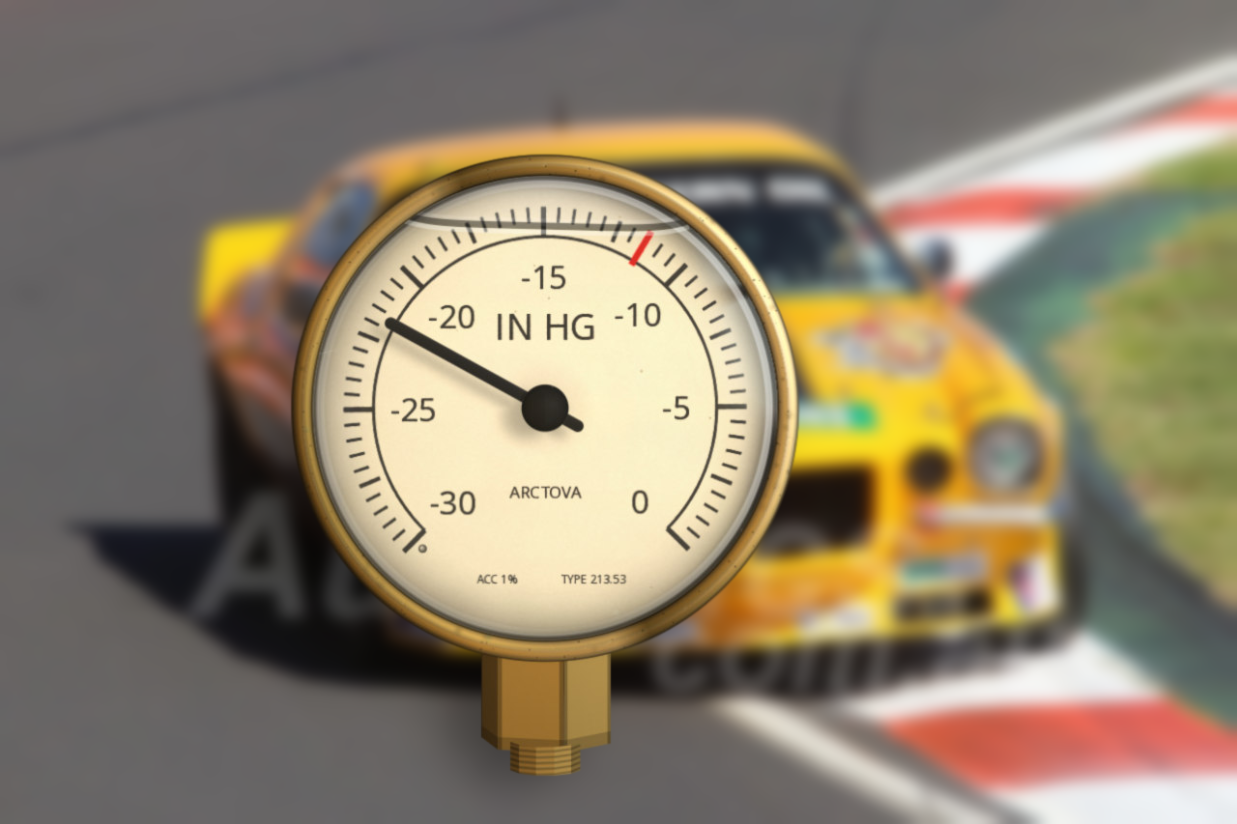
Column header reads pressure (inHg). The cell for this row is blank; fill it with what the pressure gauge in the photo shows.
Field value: -21.75 inHg
